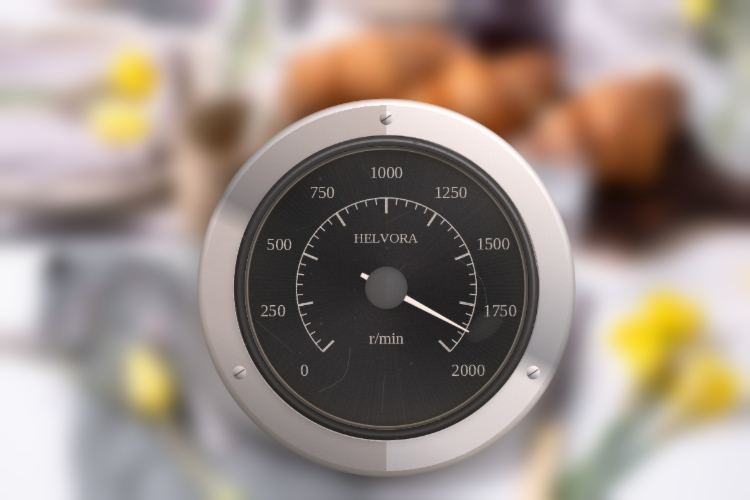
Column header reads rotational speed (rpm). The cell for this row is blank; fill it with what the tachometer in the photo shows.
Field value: 1875 rpm
